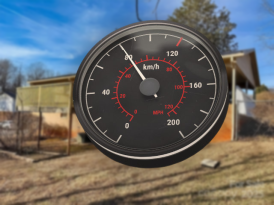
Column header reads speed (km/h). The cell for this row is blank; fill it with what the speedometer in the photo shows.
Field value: 80 km/h
